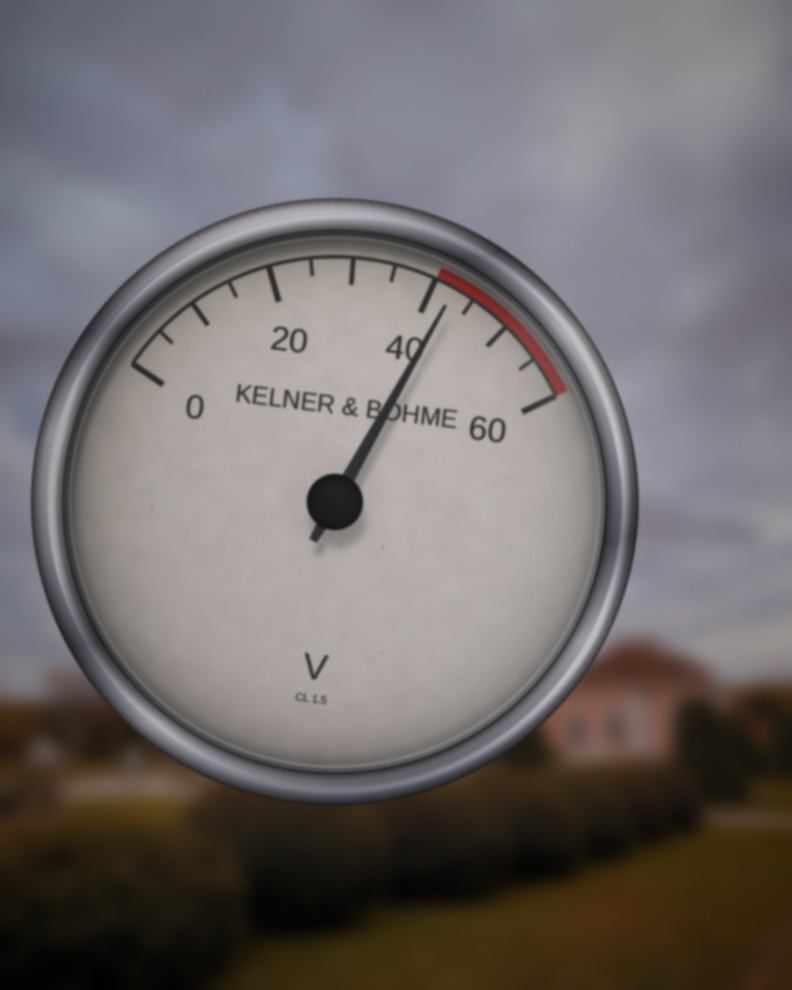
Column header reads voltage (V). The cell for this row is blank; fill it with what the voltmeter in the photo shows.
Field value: 42.5 V
